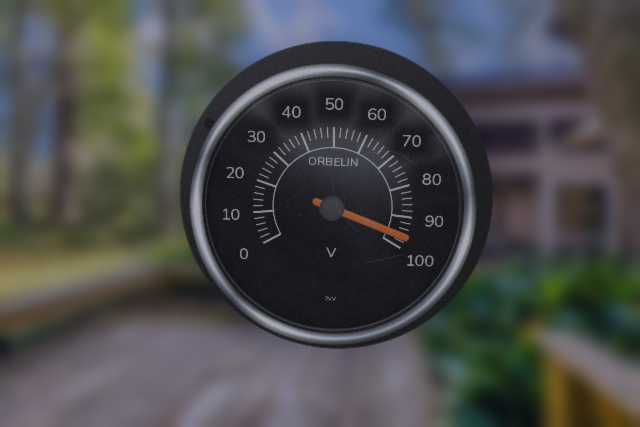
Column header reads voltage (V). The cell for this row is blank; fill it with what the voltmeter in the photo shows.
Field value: 96 V
